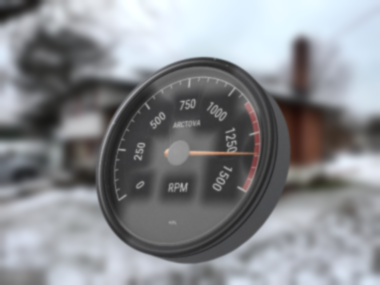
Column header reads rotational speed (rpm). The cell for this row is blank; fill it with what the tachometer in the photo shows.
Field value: 1350 rpm
